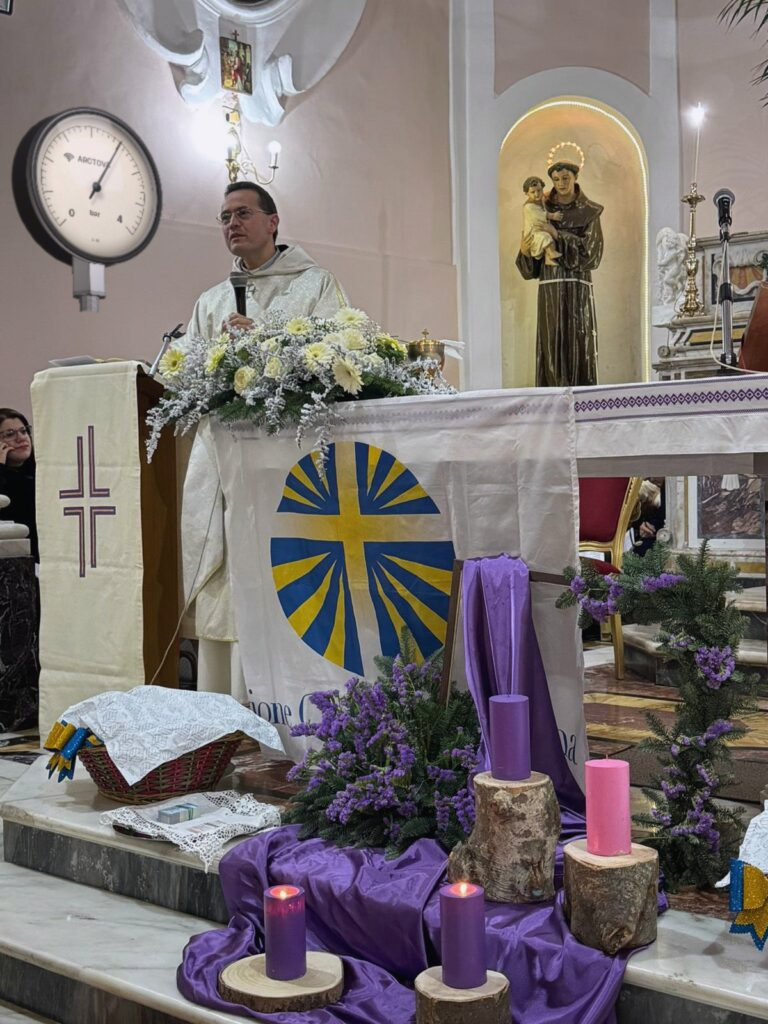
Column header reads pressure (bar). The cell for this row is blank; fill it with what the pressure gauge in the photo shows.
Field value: 2.5 bar
